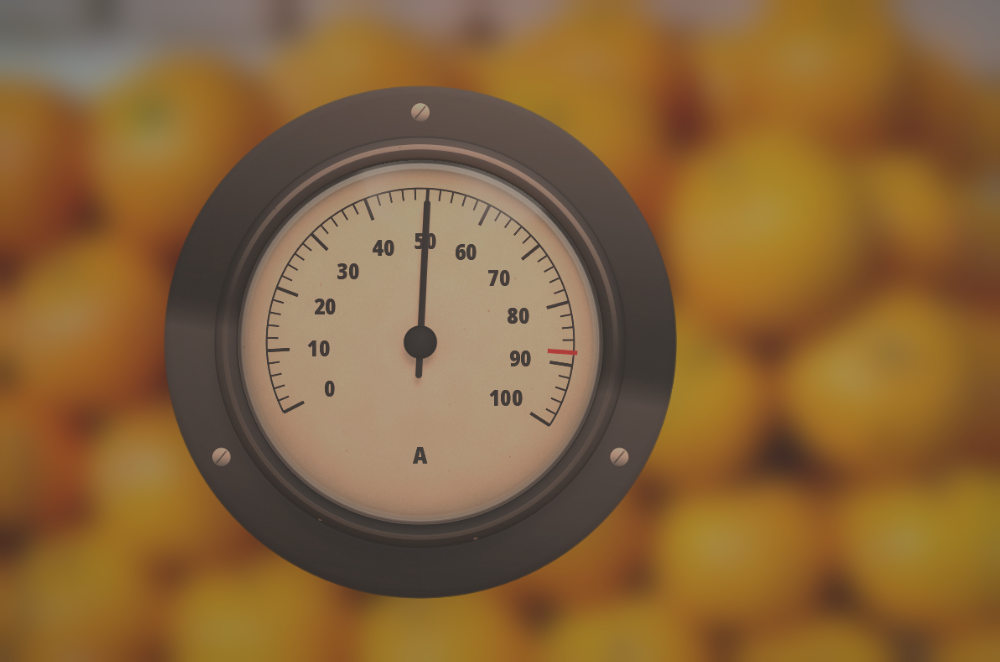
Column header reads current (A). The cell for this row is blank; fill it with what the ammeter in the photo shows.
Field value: 50 A
